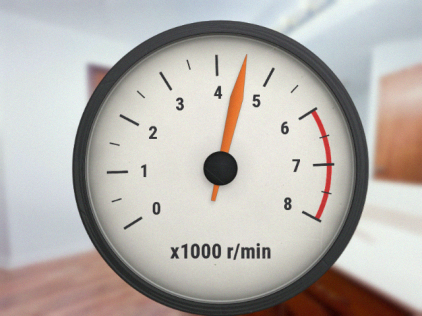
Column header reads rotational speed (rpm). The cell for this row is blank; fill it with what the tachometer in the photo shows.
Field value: 4500 rpm
